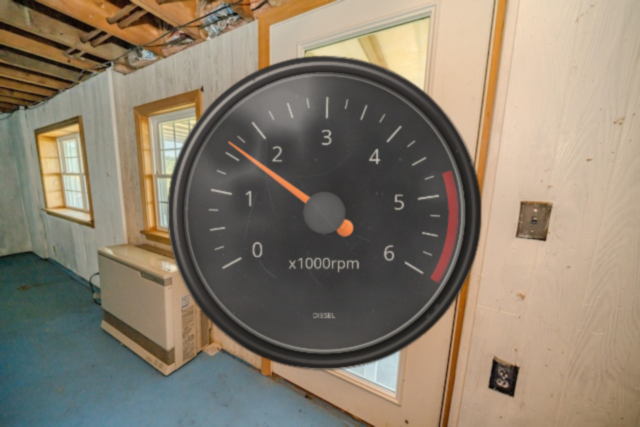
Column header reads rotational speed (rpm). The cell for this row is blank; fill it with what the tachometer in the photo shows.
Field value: 1625 rpm
